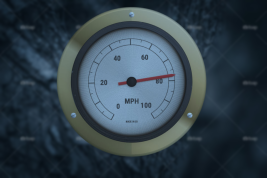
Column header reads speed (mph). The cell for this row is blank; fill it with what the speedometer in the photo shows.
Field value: 77.5 mph
